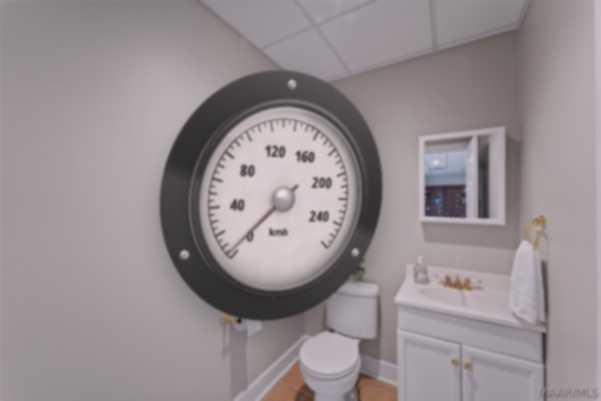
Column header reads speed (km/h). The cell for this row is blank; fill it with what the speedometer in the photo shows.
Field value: 5 km/h
